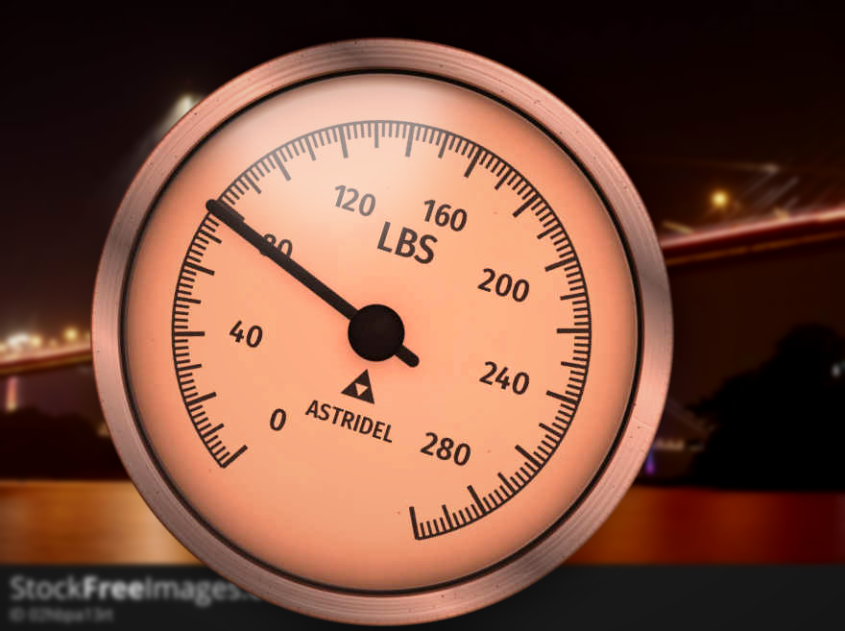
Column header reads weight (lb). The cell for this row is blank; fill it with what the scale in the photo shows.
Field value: 78 lb
